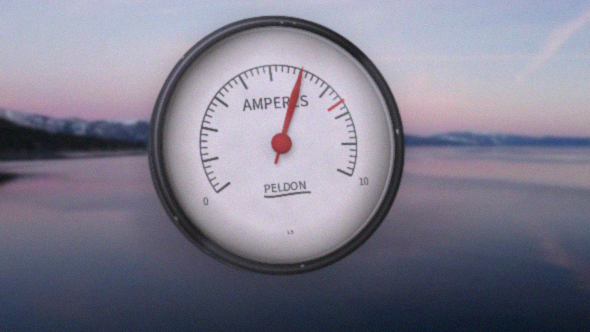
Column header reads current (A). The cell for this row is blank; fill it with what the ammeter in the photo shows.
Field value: 6 A
